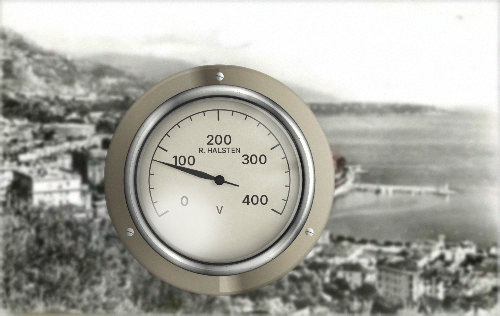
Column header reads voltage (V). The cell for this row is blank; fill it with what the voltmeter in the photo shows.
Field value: 80 V
